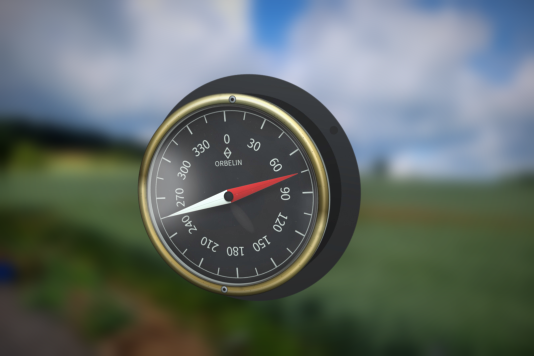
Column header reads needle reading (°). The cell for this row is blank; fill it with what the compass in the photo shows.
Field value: 75 °
